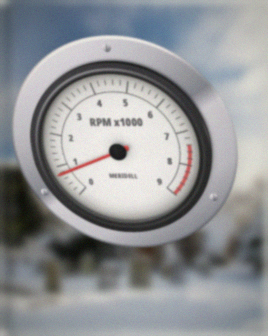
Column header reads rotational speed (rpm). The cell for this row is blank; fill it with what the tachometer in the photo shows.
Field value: 800 rpm
